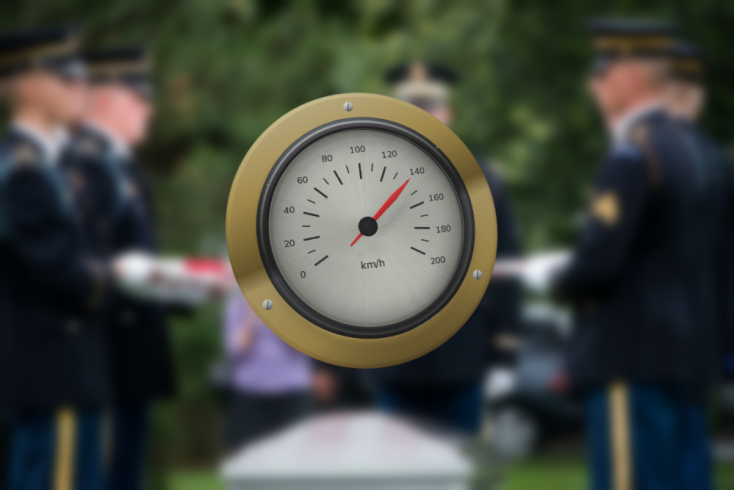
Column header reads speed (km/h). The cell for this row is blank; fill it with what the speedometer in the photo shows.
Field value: 140 km/h
